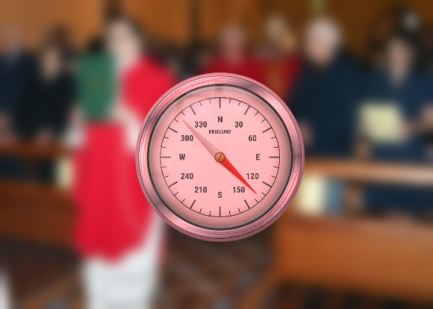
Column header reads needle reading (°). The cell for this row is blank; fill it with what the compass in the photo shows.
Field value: 135 °
